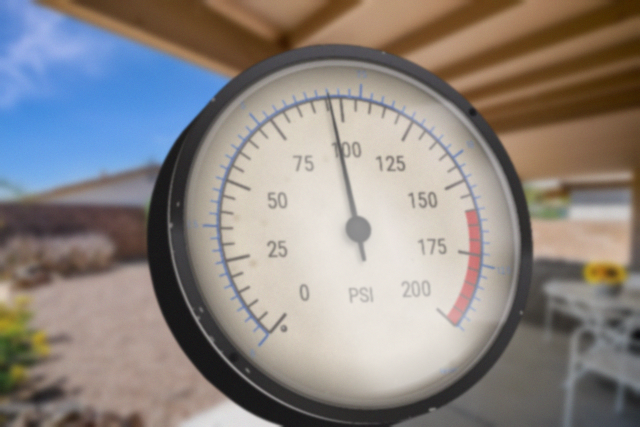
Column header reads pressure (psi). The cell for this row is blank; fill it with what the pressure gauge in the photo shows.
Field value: 95 psi
